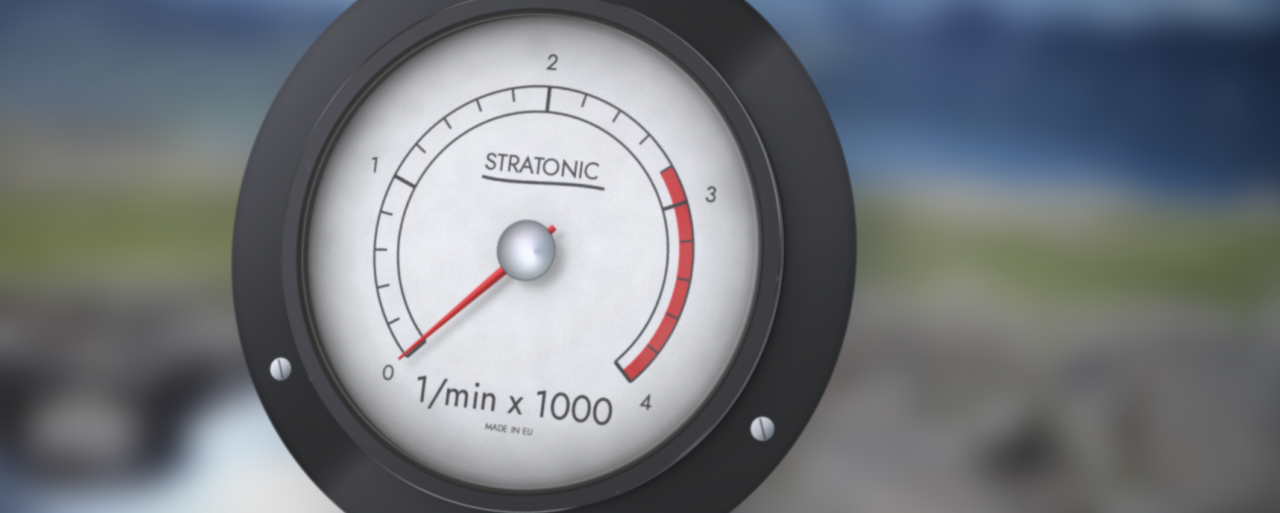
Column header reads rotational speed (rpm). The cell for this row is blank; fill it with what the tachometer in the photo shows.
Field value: 0 rpm
